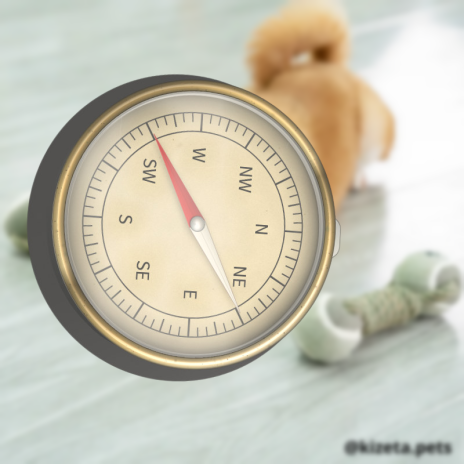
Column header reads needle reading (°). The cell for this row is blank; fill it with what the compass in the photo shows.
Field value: 240 °
